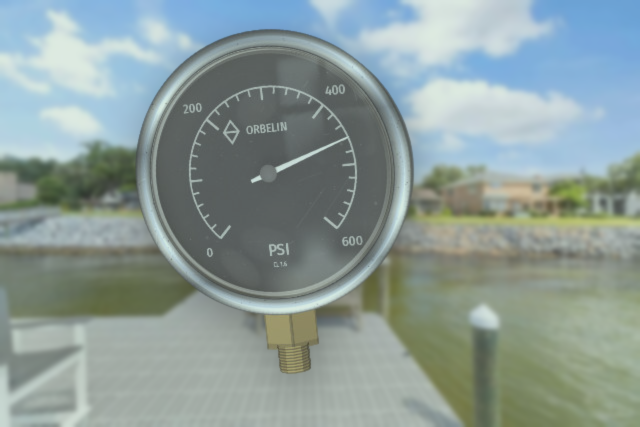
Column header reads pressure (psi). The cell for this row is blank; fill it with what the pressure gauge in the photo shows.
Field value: 460 psi
